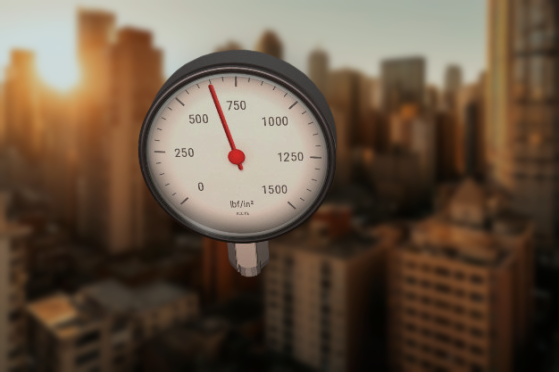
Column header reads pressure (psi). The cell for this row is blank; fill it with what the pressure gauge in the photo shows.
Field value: 650 psi
